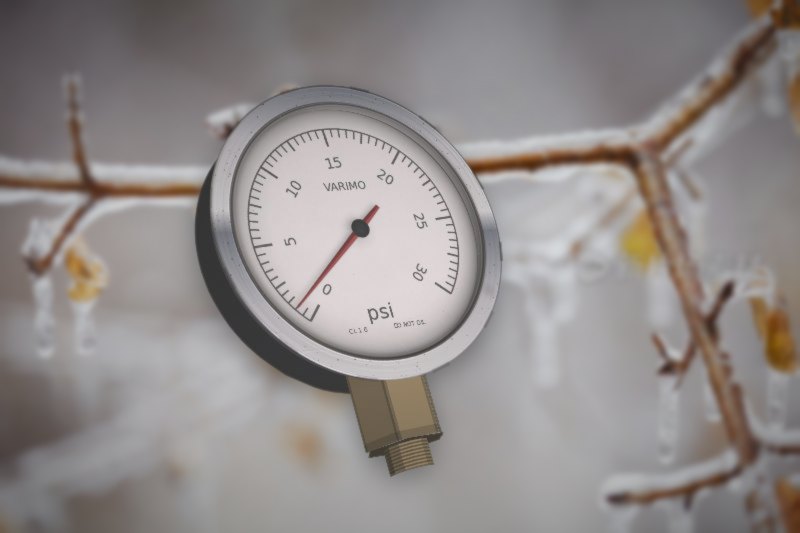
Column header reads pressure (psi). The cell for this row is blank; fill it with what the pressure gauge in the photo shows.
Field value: 1 psi
